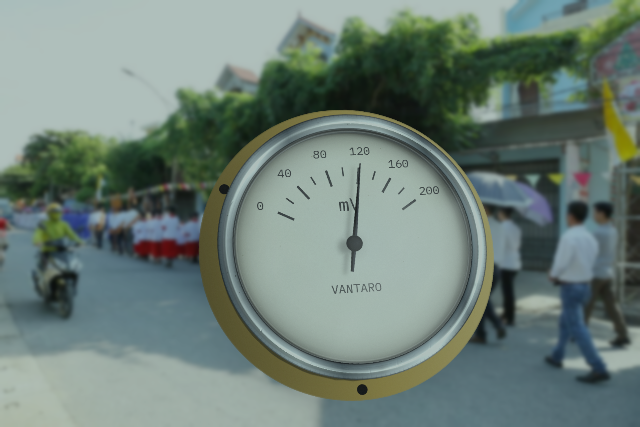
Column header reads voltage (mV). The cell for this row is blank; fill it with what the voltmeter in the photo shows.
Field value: 120 mV
